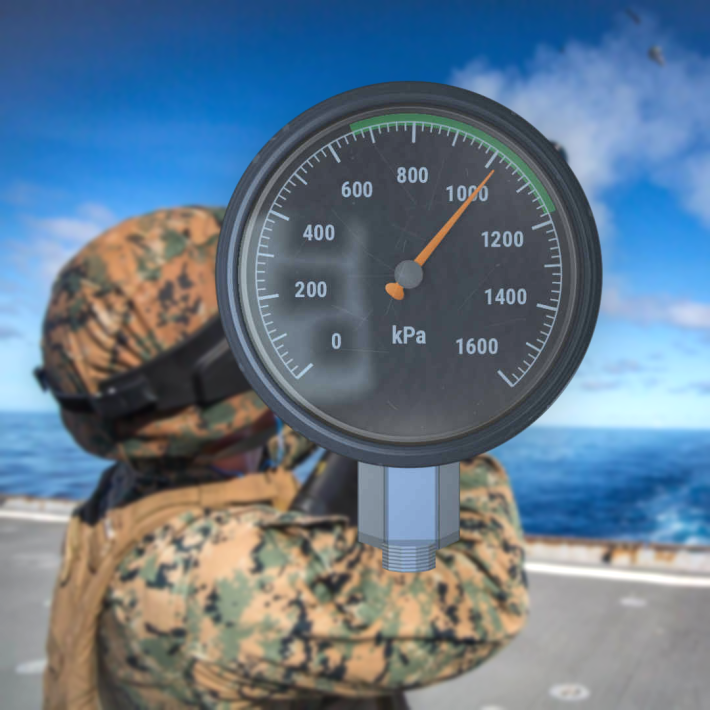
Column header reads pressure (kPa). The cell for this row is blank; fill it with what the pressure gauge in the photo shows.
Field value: 1020 kPa
